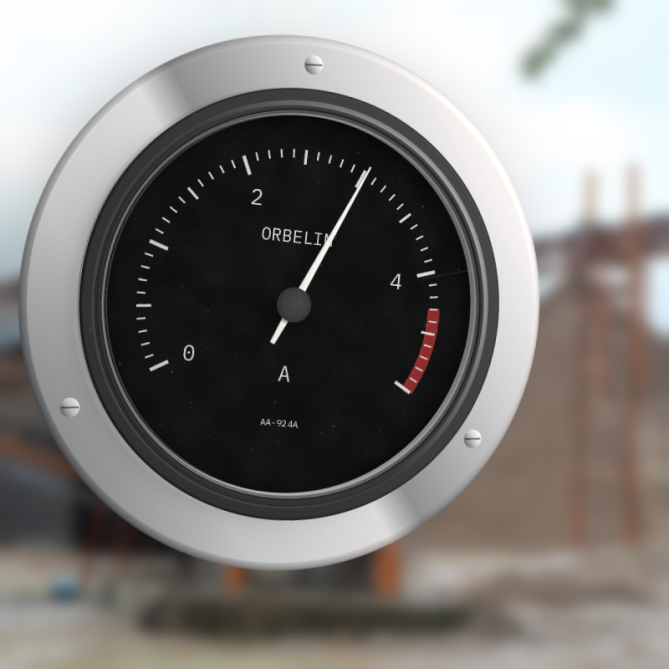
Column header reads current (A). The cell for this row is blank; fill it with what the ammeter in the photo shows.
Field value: 3 A
